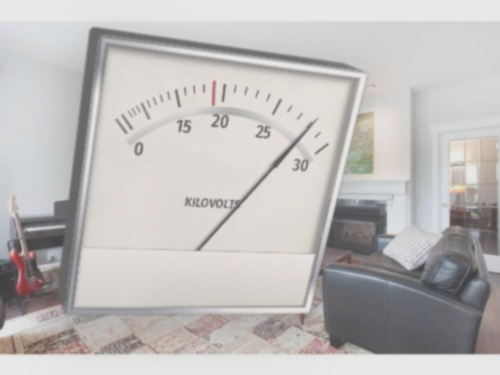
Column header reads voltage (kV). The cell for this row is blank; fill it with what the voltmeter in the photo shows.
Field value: 28 kV
